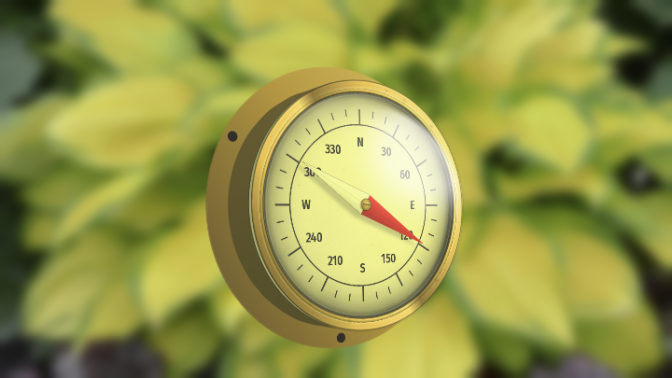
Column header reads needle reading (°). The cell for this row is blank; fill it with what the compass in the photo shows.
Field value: 120 °
